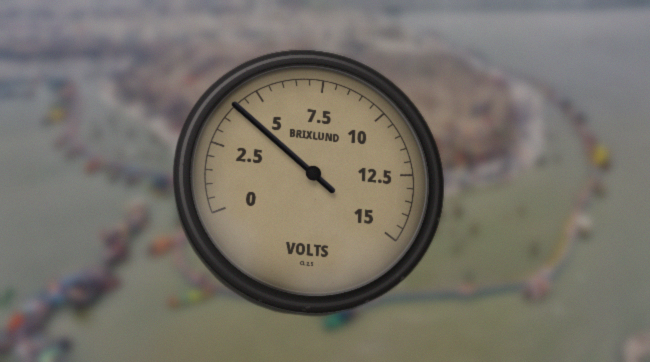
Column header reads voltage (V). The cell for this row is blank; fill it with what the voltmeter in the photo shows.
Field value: 4 V
